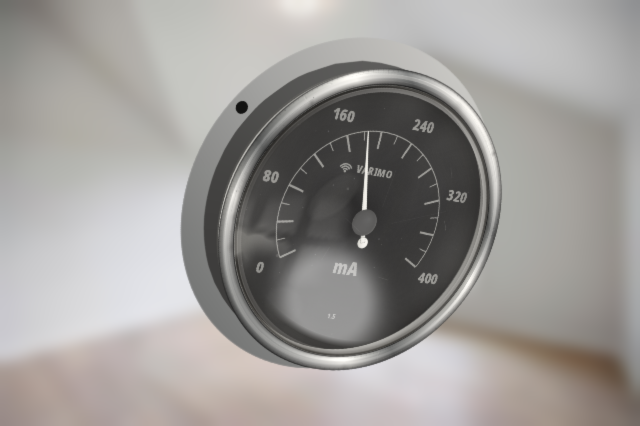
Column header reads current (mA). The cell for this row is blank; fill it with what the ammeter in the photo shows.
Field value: 180 mA
